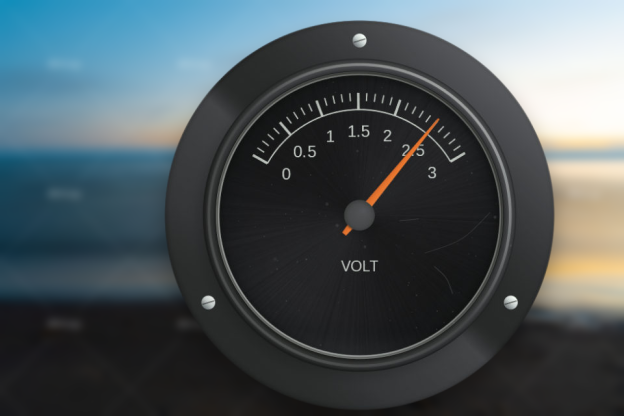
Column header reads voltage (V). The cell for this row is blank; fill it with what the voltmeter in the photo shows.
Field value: 2.5 V
